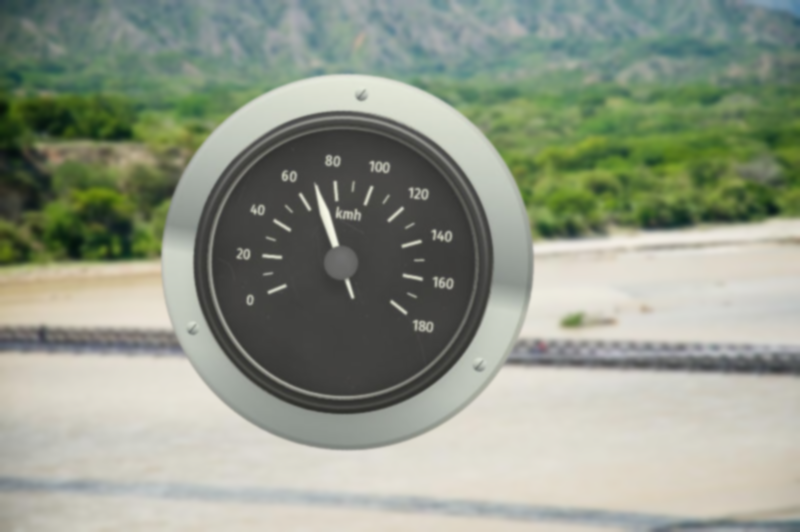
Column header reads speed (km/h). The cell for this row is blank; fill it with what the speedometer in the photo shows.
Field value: 70 km/h
